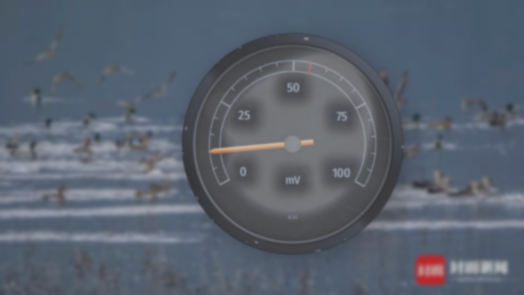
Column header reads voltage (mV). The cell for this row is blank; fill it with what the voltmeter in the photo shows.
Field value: 10 mV
